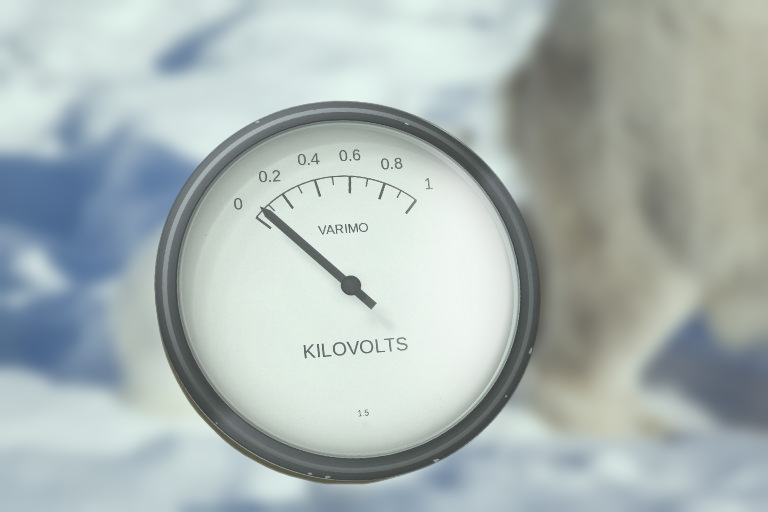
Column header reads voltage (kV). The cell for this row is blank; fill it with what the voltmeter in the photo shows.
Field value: 0.05 kV
